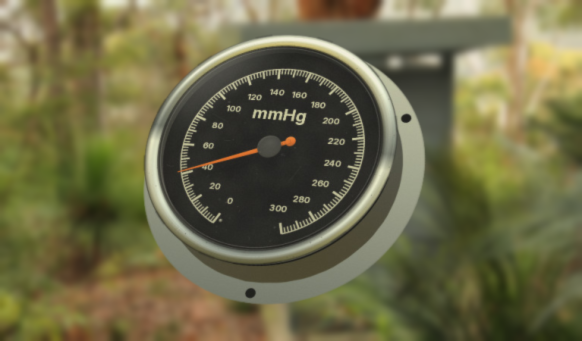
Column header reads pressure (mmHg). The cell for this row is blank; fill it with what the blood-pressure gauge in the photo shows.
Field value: 40 mmHg
